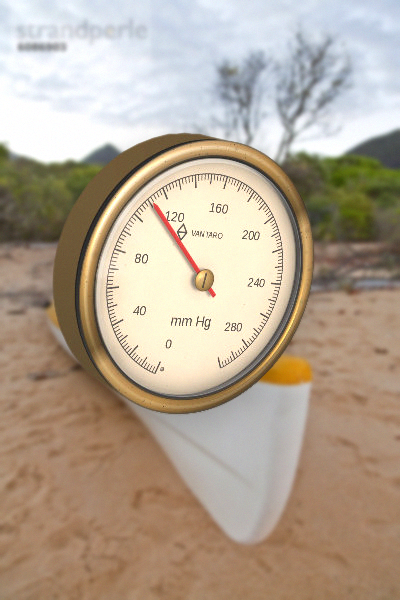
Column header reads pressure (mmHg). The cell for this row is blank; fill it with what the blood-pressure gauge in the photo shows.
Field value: 110 mmHg
